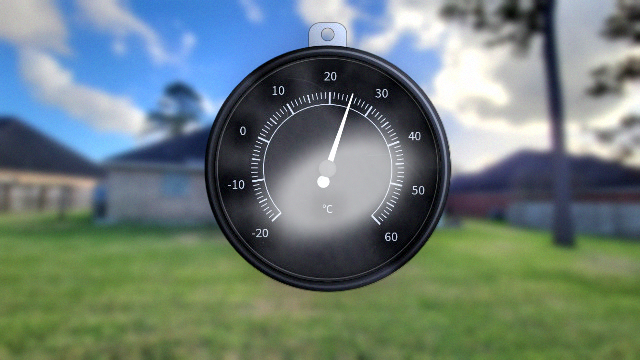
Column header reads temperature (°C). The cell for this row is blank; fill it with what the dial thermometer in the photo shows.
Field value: 25 °C
